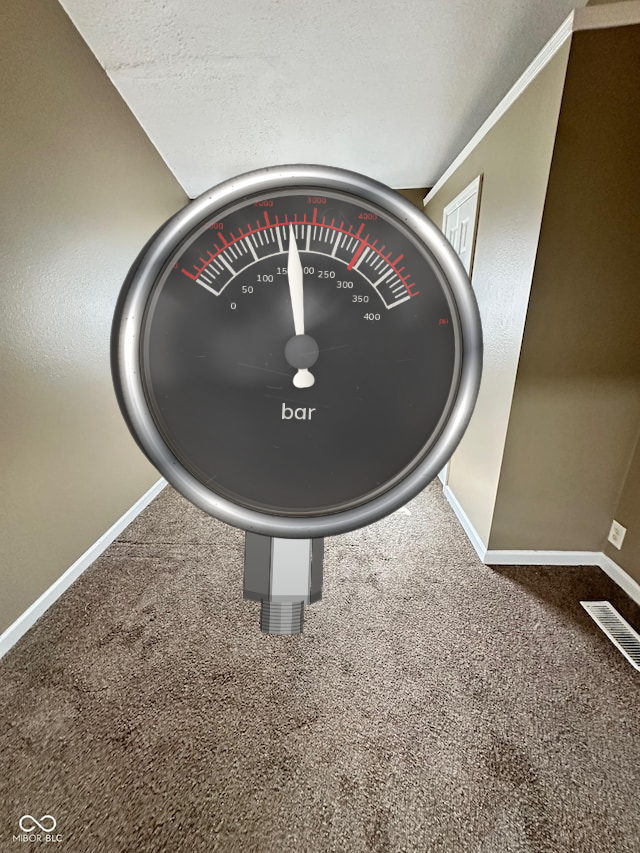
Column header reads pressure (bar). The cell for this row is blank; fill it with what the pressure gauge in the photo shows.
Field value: 170 bar
